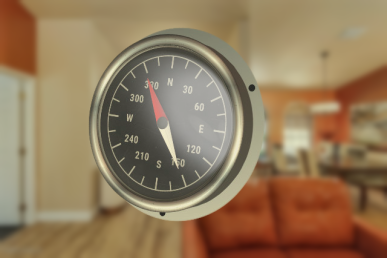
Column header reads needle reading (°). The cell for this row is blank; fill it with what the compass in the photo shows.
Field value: 330 °
